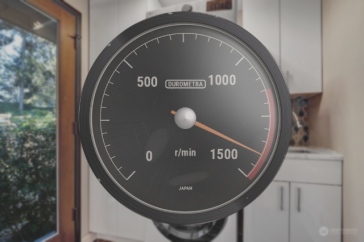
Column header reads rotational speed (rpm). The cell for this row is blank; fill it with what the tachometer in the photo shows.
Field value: 1400 rpm
